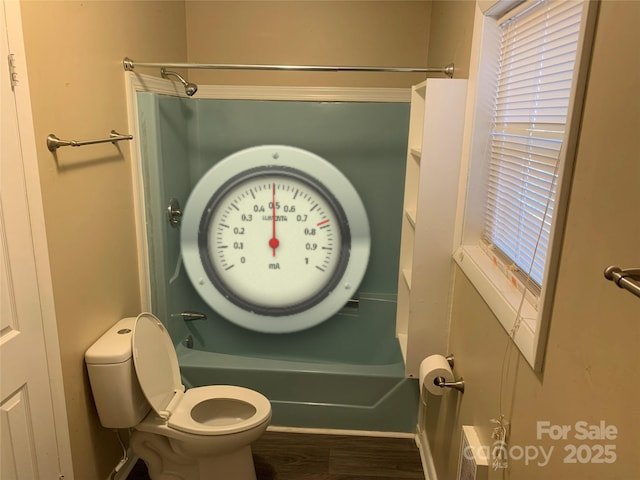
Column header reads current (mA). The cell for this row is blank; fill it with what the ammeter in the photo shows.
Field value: 0.5 mA
